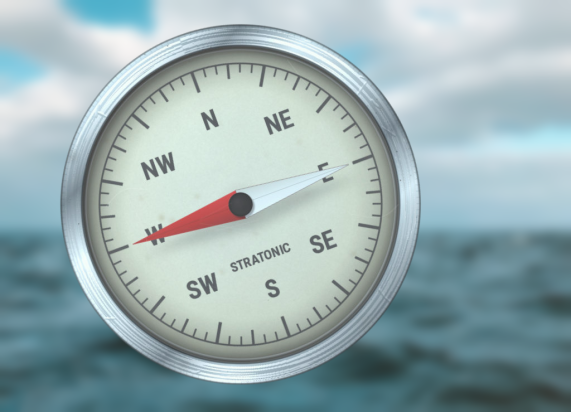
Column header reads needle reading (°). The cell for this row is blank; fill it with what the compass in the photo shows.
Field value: 270 °
